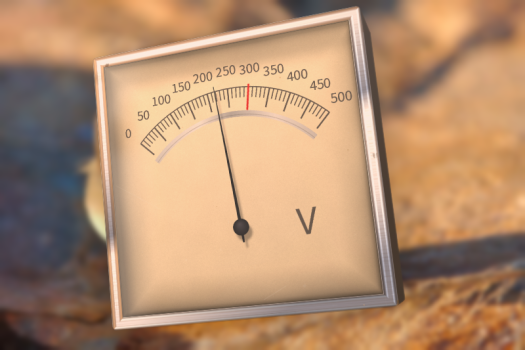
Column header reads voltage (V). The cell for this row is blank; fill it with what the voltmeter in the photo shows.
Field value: 220 V
